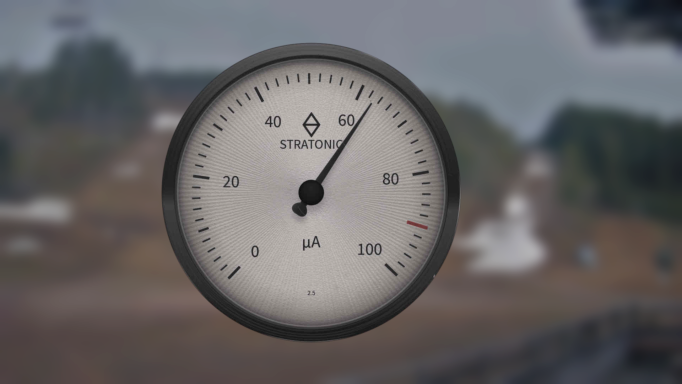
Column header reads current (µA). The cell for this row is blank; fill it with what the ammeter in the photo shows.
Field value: 63 µA
